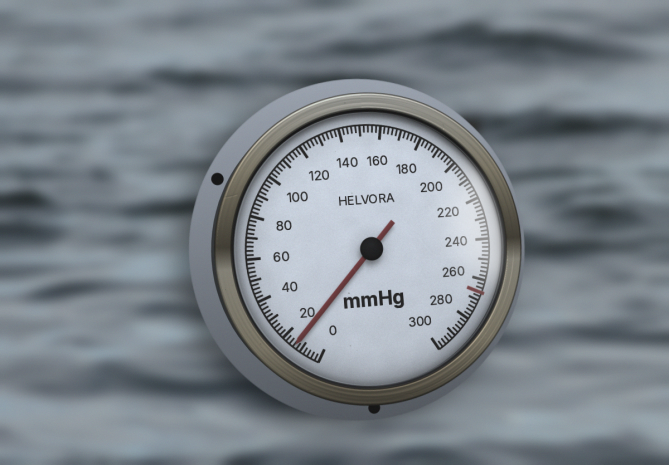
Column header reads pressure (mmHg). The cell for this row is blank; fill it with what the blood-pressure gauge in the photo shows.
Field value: 14 mmHg
